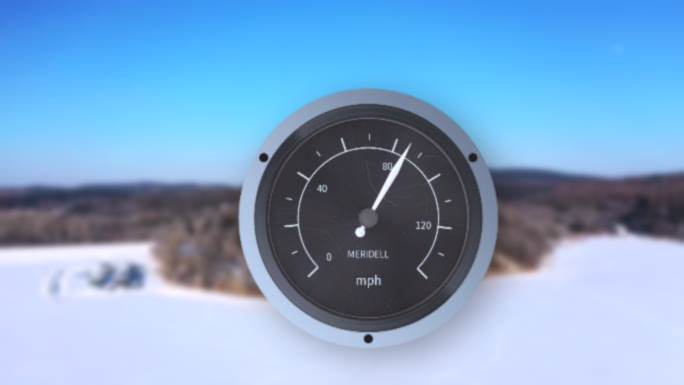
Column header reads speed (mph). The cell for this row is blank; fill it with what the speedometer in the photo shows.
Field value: 85 mph
